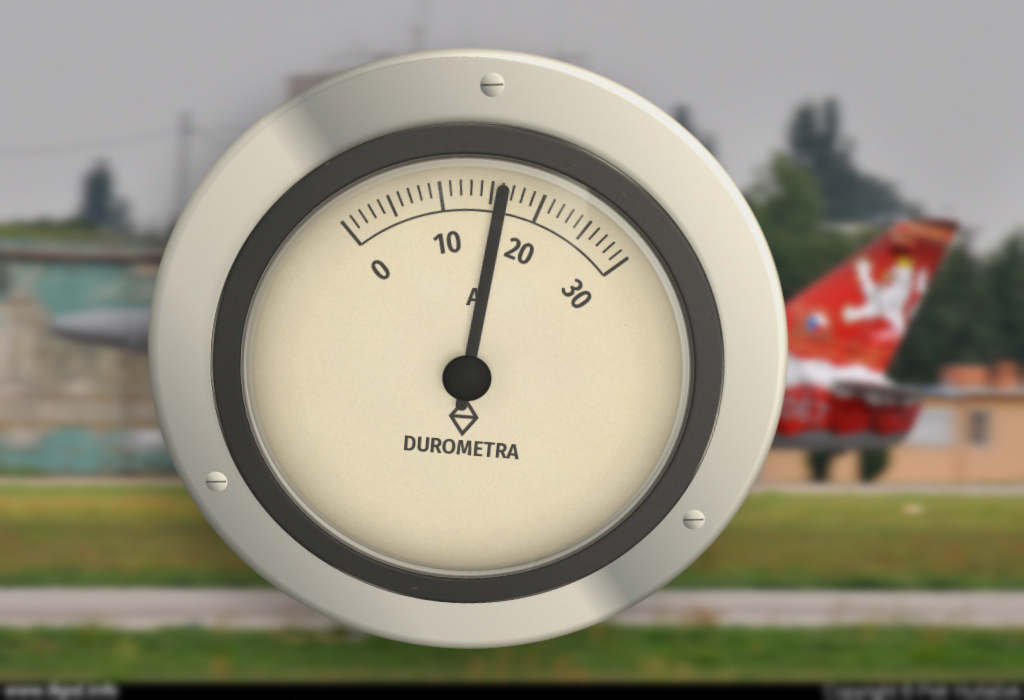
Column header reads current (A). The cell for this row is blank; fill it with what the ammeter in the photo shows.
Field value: 16 A
